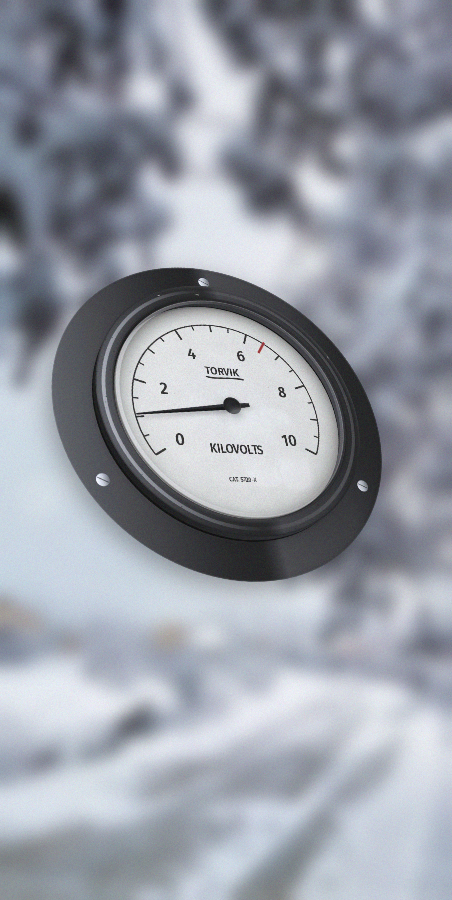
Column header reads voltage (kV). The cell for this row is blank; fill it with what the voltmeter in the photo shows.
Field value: 1 kV
